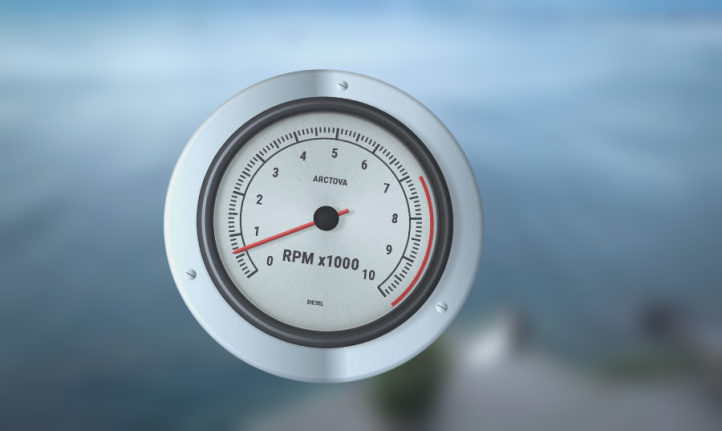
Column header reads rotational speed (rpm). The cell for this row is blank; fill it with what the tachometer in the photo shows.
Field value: 600 rpm
